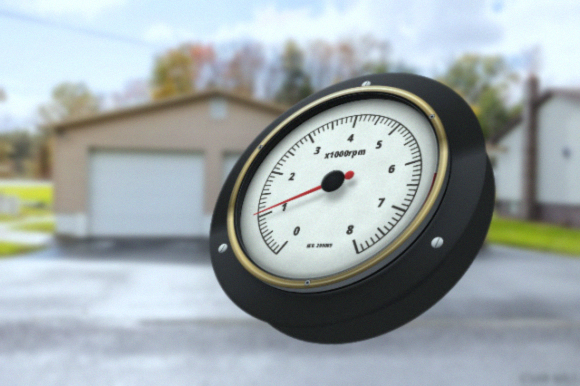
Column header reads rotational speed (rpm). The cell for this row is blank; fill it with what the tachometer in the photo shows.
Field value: 1000 rpm
